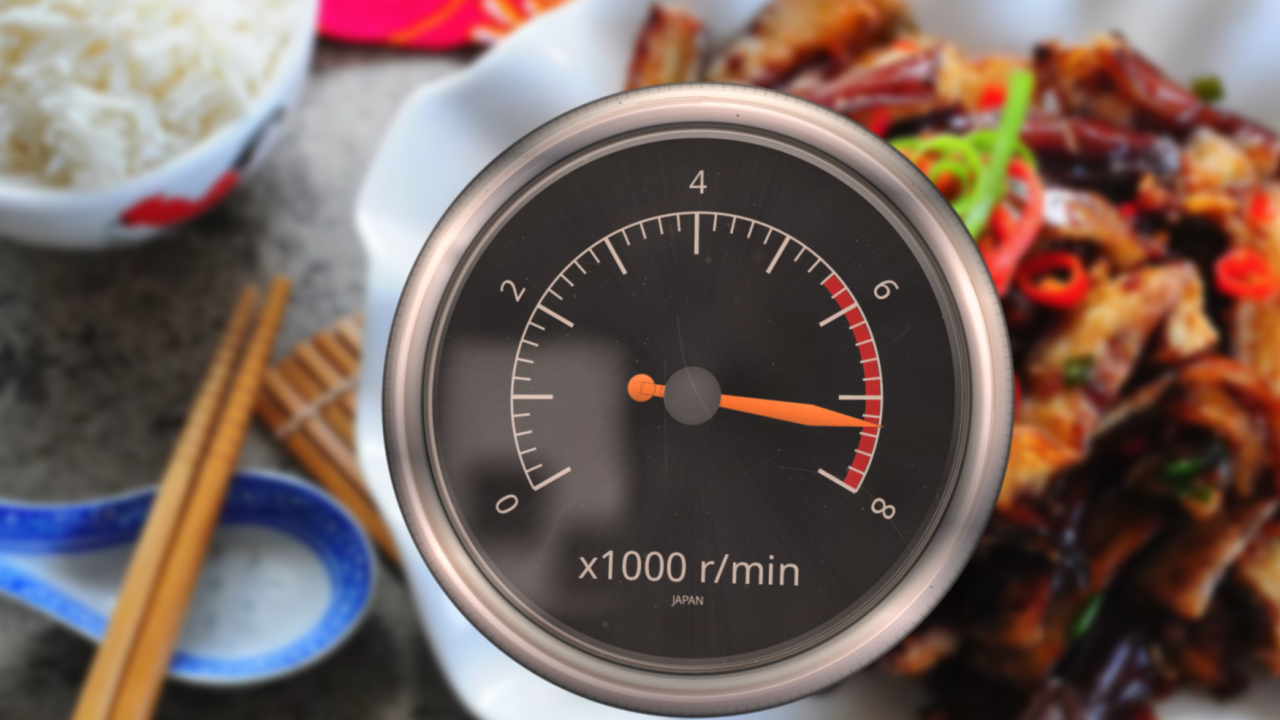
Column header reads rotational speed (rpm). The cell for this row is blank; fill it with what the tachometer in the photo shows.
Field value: 7300 rpm
